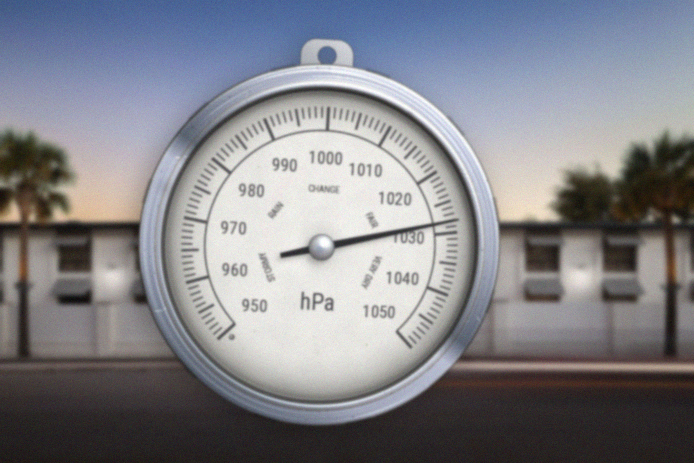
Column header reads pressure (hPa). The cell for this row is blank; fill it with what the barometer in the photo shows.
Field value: 1028 hPa
